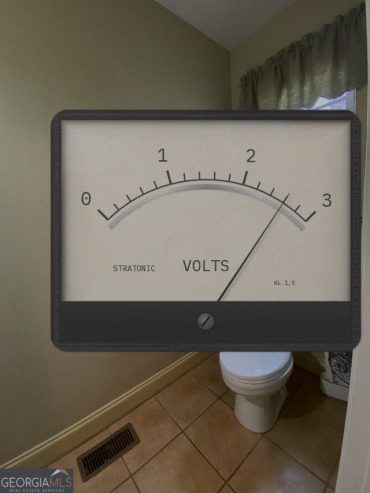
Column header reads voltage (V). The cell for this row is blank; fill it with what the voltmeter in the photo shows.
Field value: 2.6 V
